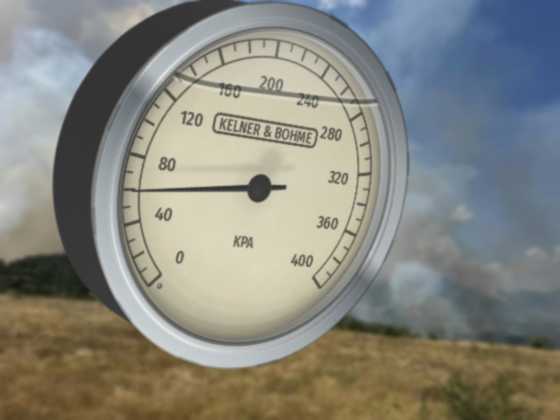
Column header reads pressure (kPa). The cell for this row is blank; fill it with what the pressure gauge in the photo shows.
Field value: 60 kPa
